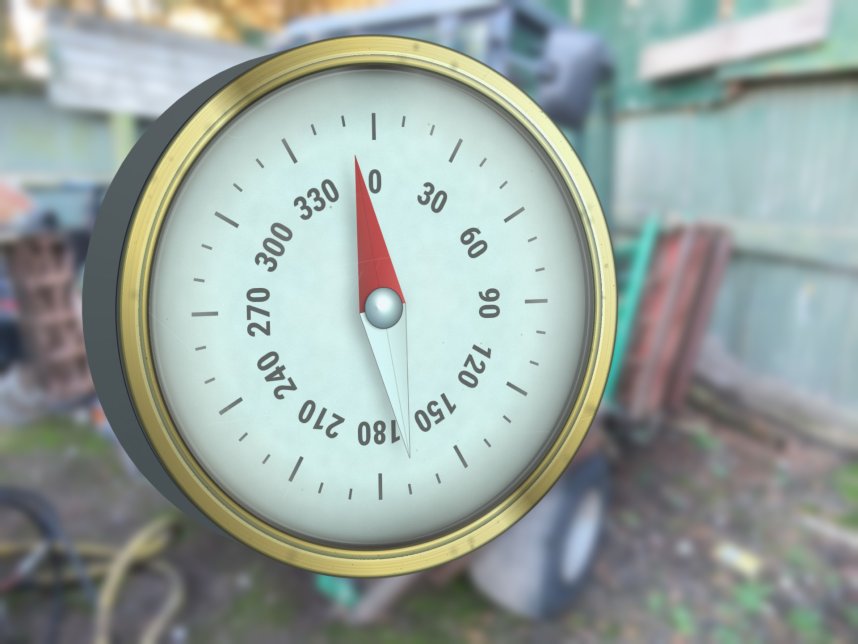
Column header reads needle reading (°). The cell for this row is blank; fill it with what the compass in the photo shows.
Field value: 350 °
